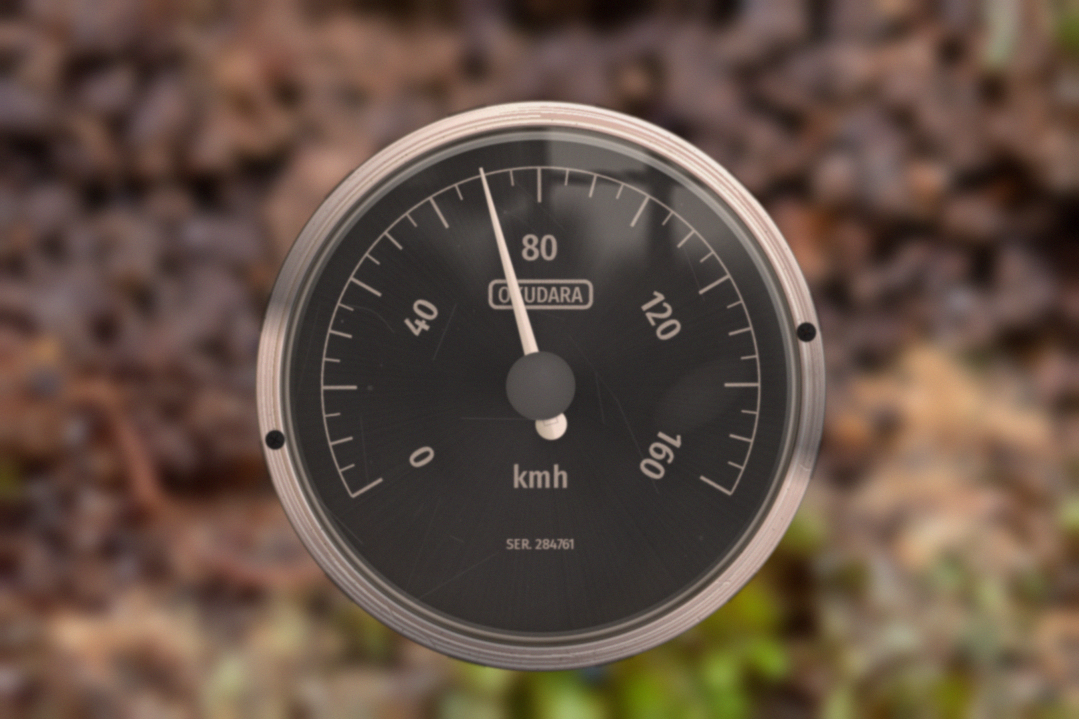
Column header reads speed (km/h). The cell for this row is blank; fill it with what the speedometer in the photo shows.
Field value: 70 km/h
